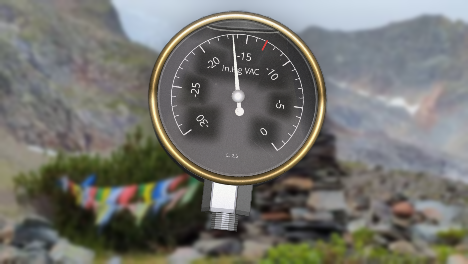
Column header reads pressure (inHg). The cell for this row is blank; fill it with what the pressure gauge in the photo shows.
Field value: -16.5 inHg
